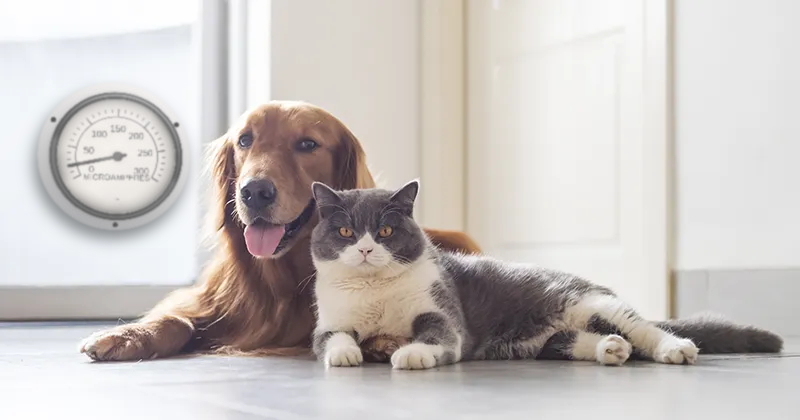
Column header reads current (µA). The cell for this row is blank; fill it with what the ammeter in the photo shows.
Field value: 20 µA
